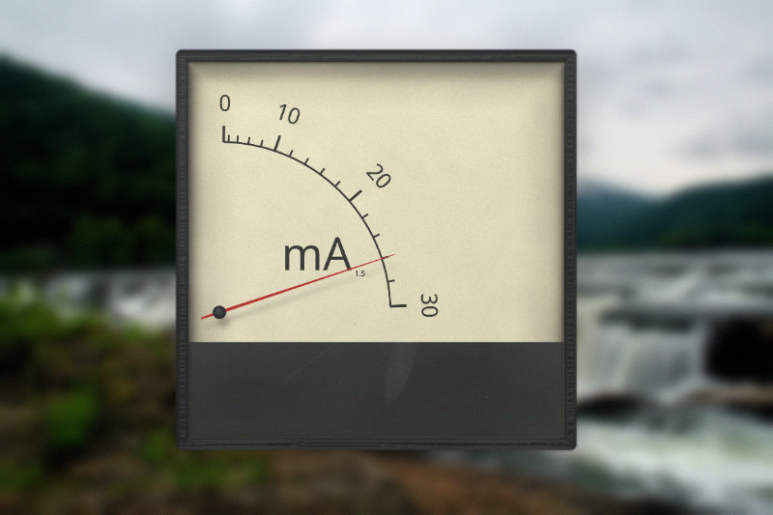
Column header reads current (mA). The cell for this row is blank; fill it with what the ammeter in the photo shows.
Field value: 26 mA
